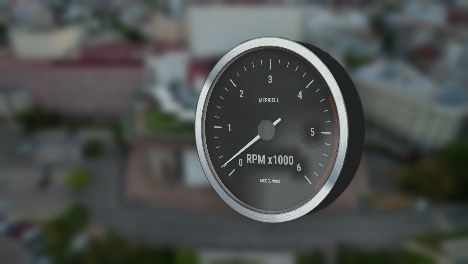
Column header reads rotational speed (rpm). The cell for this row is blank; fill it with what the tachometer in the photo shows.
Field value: 200 rpm
